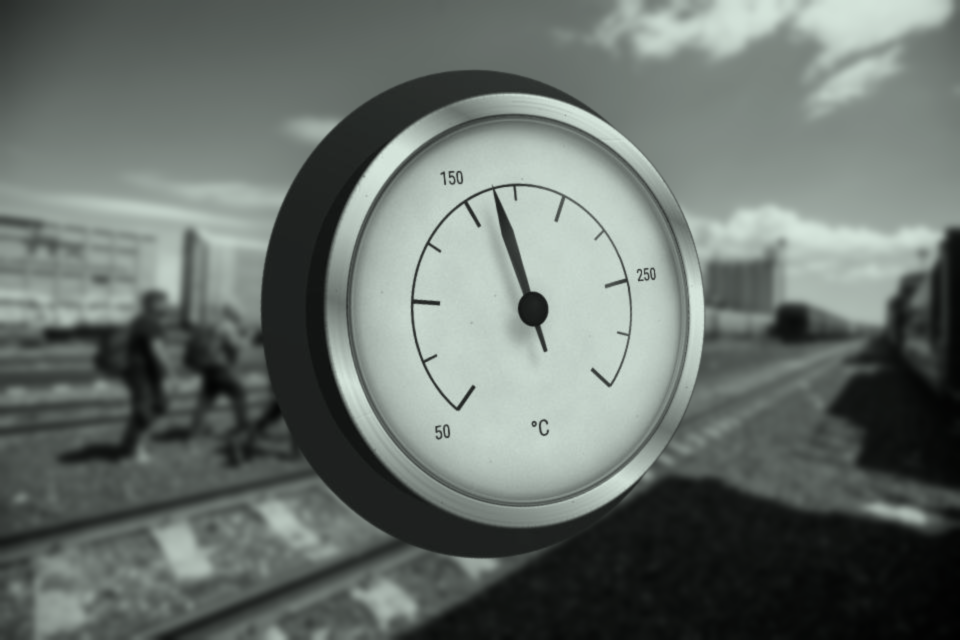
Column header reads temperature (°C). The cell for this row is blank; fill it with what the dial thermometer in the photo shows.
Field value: 162.5 °C
